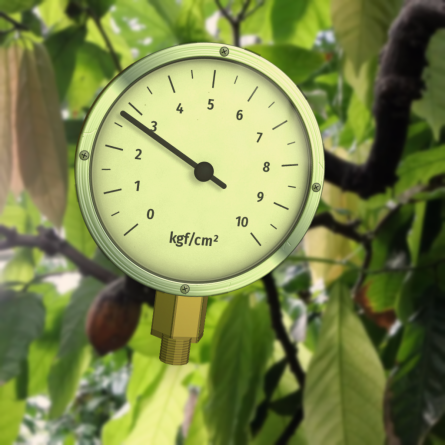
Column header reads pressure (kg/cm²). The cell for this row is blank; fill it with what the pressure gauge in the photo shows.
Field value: 2.75 kg/cm²
